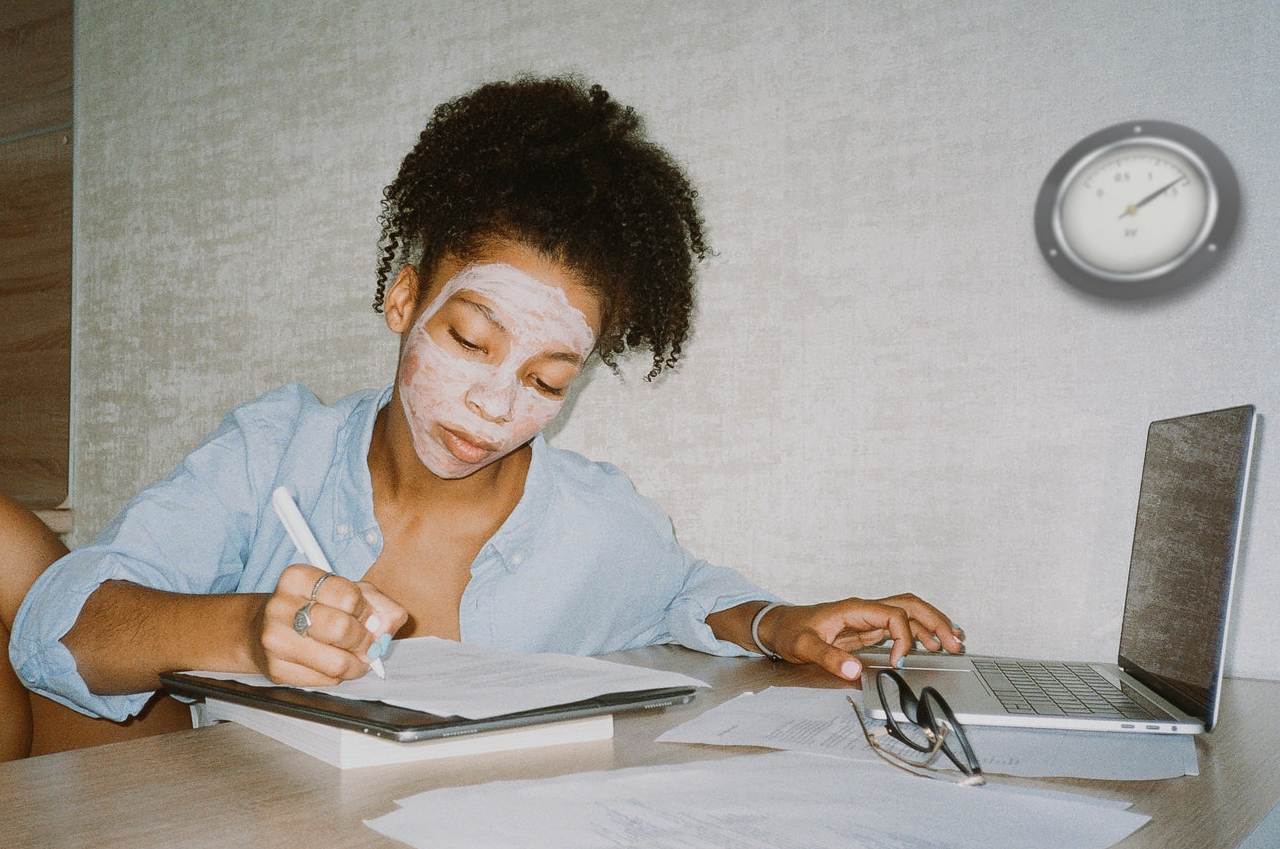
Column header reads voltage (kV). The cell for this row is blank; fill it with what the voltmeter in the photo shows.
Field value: 1.4 kV
